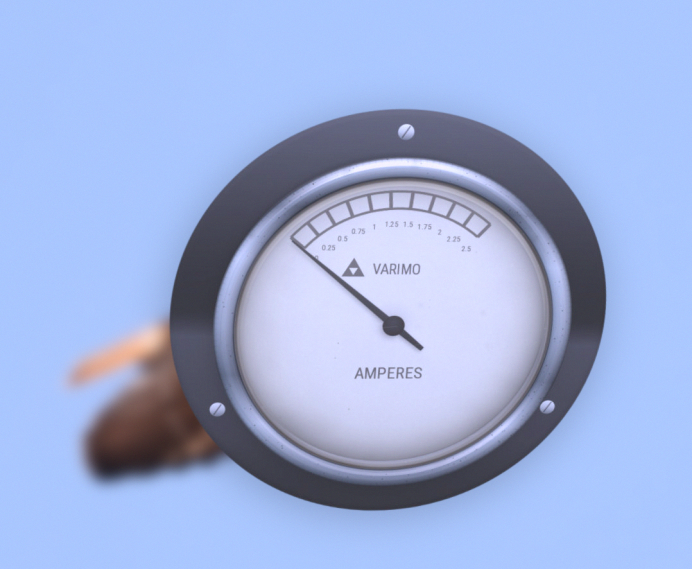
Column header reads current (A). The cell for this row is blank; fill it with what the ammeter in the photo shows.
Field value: 0 A
